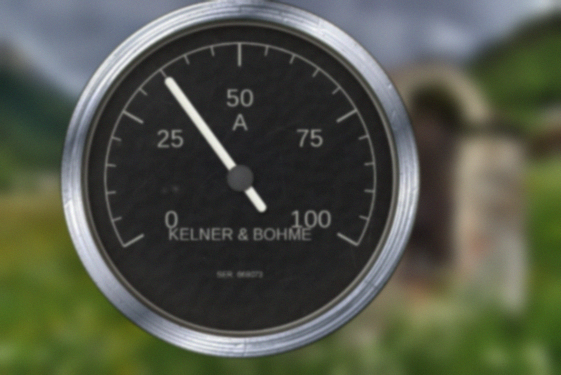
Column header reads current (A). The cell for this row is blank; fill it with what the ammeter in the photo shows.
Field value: 35 A
